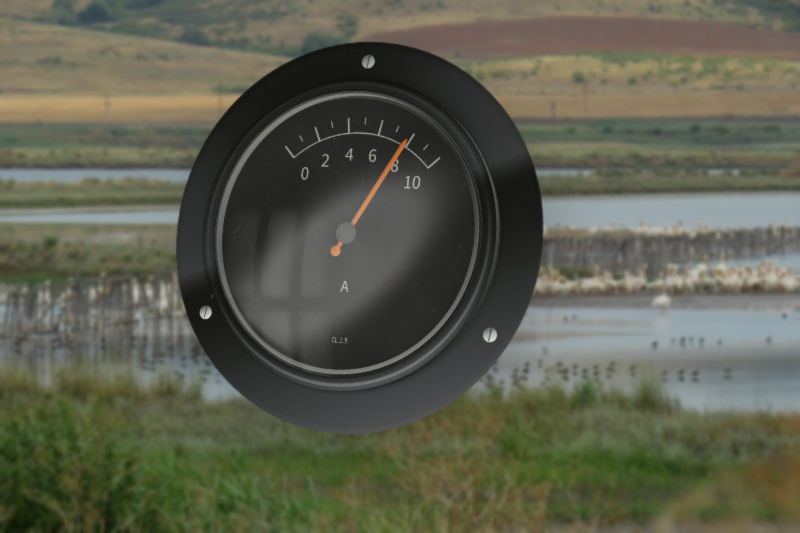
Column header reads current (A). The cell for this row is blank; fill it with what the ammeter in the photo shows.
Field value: 8 A
